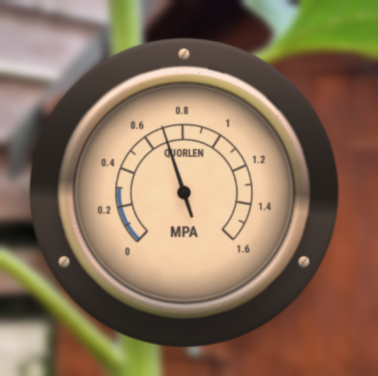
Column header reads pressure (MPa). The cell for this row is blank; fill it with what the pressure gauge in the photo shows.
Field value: 0.7 MPa
